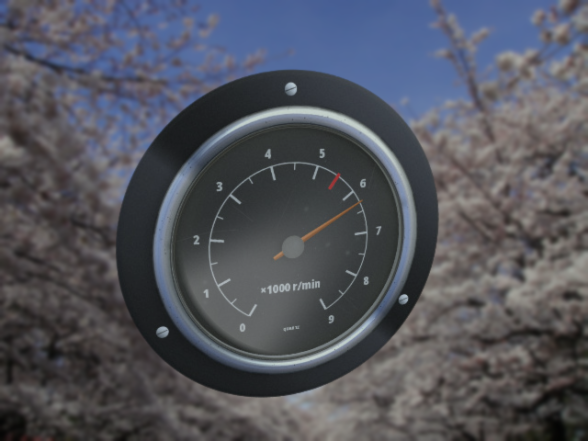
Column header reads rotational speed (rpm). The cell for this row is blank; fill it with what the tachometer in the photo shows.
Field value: 6250 rpm
